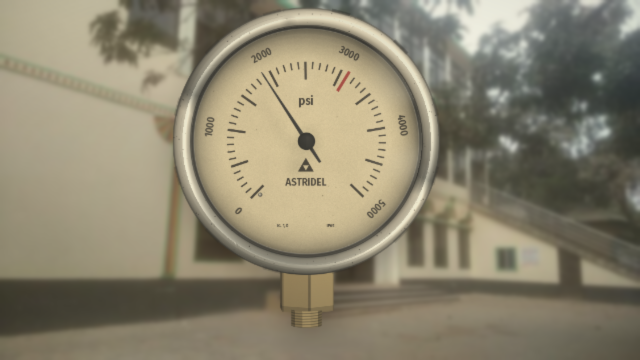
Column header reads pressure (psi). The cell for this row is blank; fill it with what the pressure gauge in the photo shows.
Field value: 1900 psi
